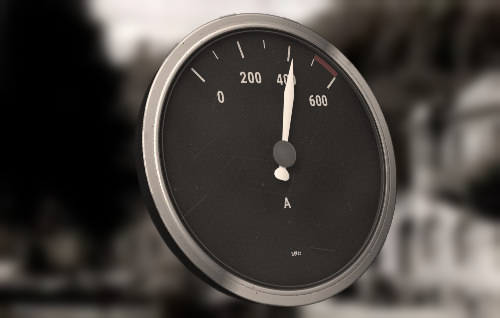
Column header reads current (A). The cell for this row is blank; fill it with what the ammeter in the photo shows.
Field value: 400 A
